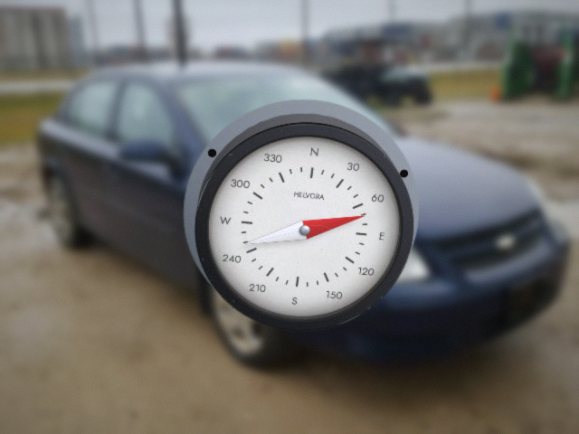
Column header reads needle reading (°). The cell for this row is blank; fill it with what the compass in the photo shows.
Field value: 70 °
